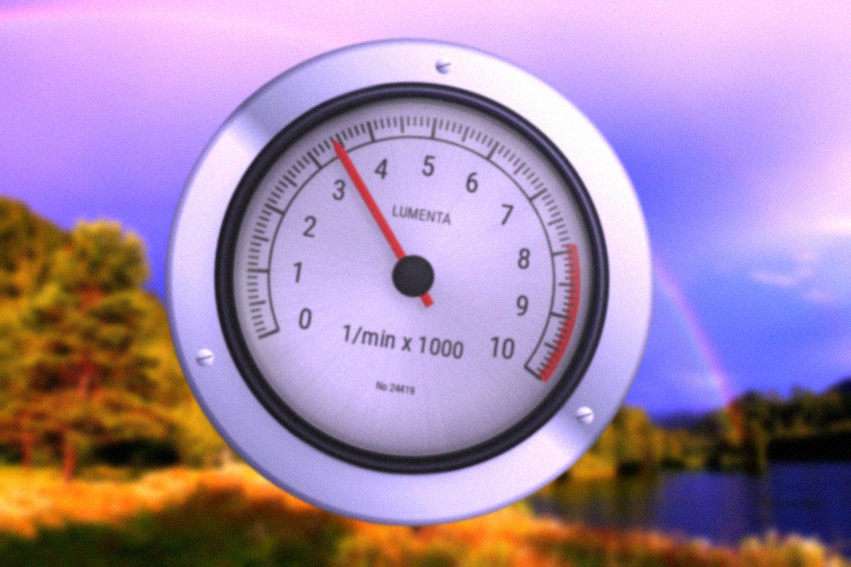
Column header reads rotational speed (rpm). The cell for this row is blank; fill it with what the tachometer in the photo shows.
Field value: 3400 rpm
